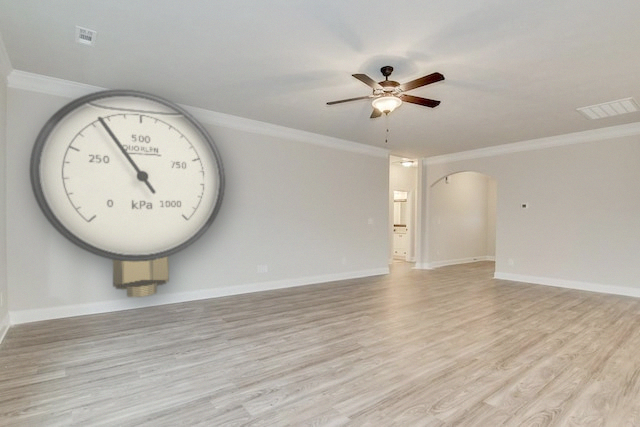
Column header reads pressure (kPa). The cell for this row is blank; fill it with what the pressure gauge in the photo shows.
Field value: 375 kPa
